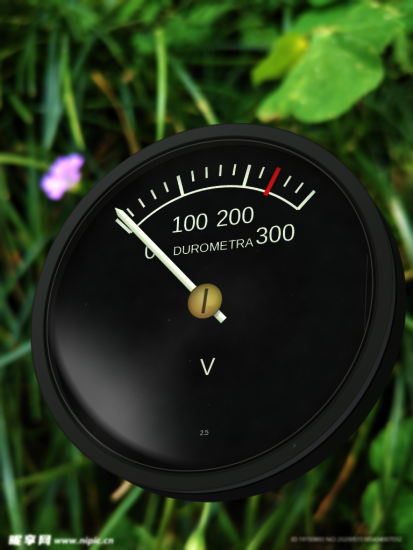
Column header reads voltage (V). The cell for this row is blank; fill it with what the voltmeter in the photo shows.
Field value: 10 V
